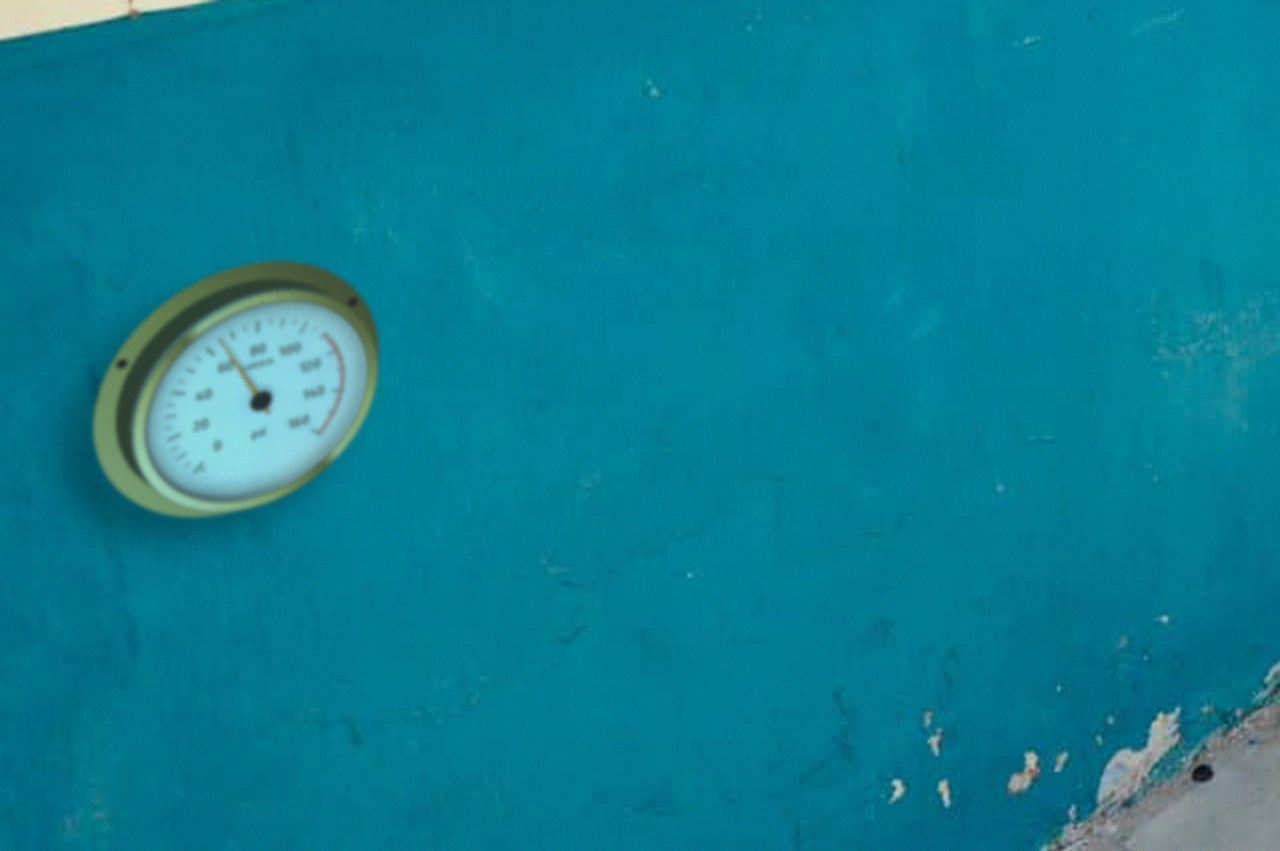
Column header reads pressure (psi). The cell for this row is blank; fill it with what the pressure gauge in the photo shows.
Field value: 65 psi
